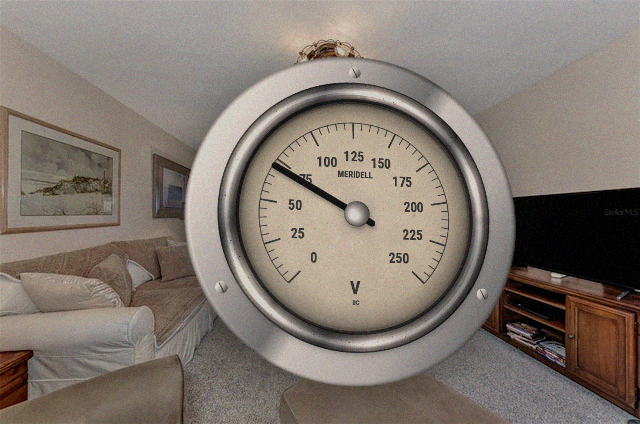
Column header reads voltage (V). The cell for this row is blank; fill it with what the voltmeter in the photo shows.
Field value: 70 V
